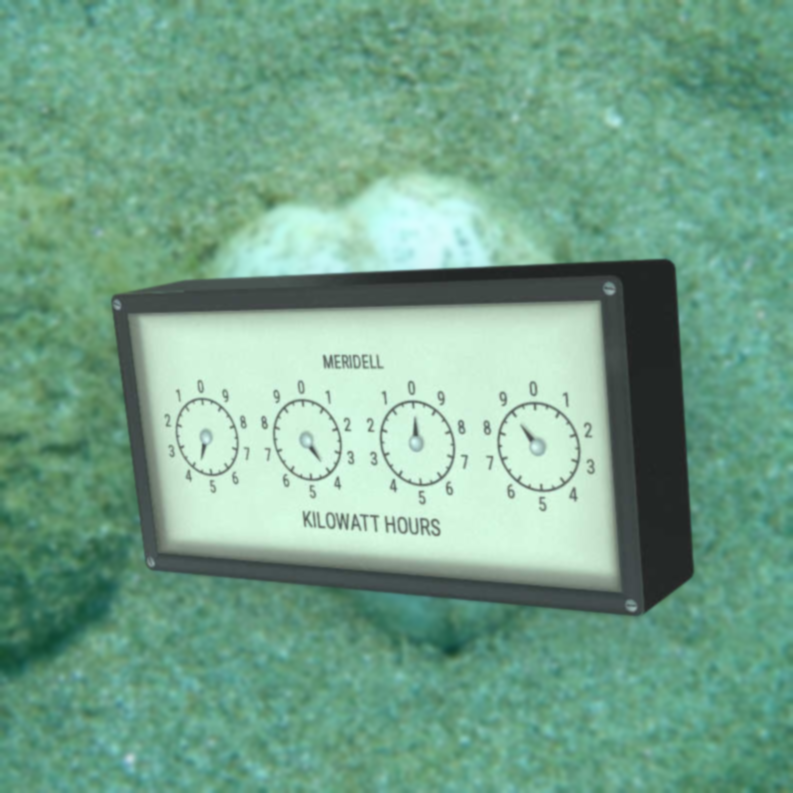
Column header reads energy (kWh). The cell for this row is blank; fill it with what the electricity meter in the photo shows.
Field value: 4399 kWh
